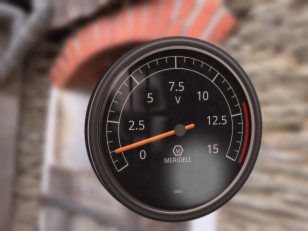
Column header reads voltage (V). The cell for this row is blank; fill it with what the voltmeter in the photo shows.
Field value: 1 V
